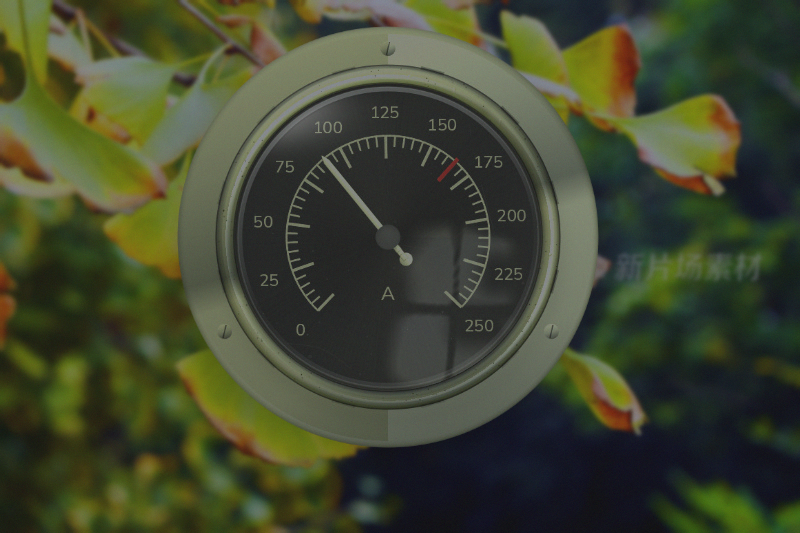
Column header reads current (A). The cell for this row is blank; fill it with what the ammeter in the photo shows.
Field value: 90 A
